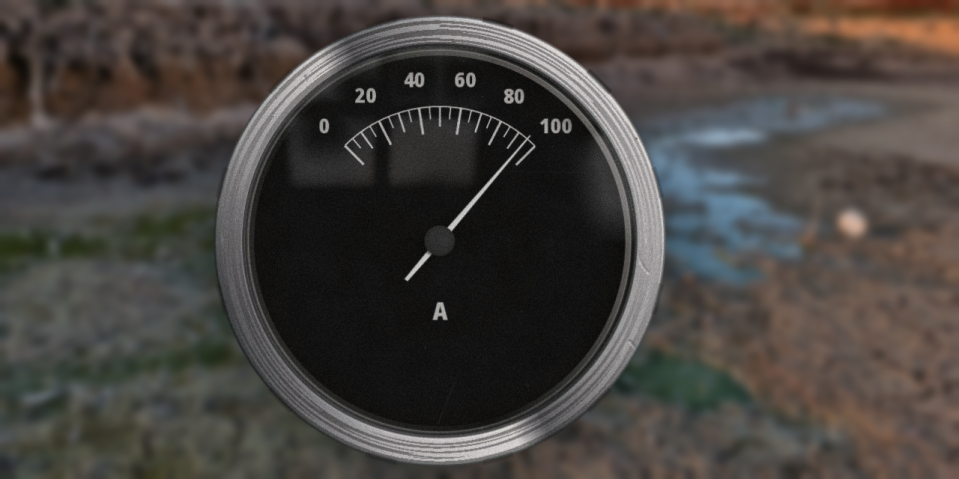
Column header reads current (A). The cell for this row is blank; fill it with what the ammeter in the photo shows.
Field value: 95 A
